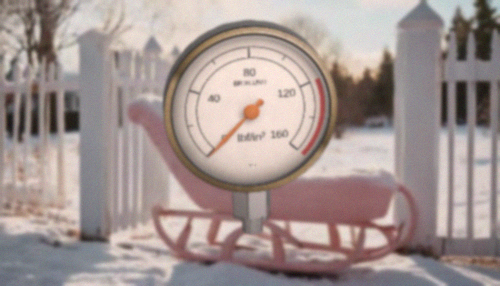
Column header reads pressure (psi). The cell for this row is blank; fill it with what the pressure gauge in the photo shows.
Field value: 0 psi
